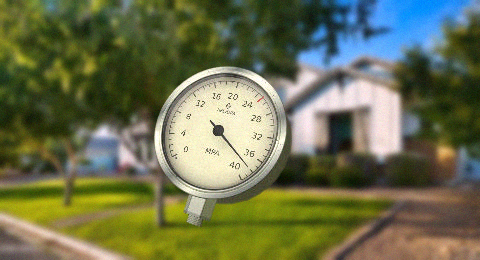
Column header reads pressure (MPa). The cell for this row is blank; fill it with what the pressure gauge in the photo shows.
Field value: 38 MPa
